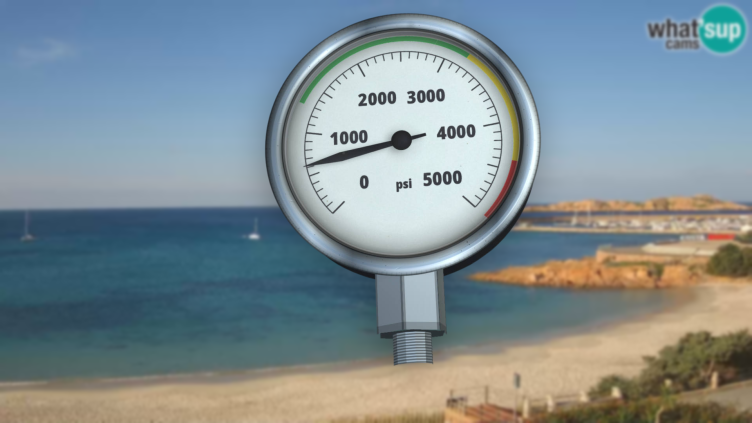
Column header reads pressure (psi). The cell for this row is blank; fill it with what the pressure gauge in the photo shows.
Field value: 600 psi
